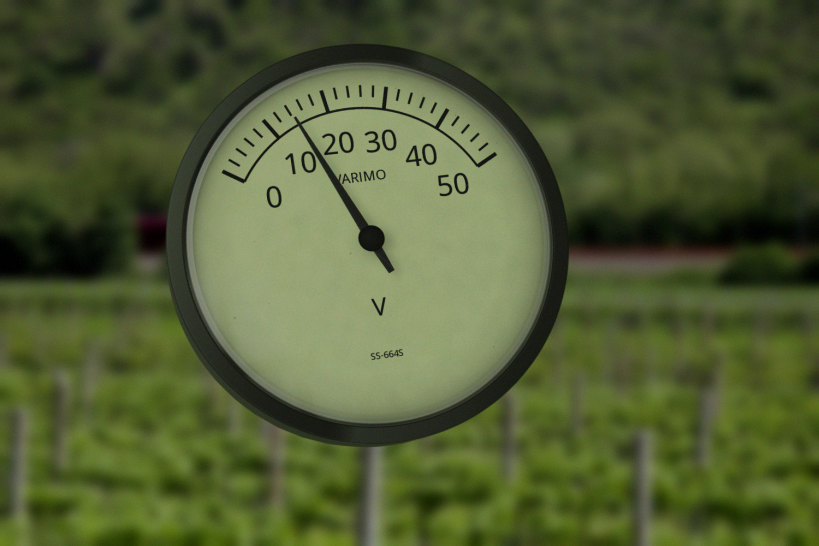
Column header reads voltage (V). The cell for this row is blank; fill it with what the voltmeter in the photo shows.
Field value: 14 V
